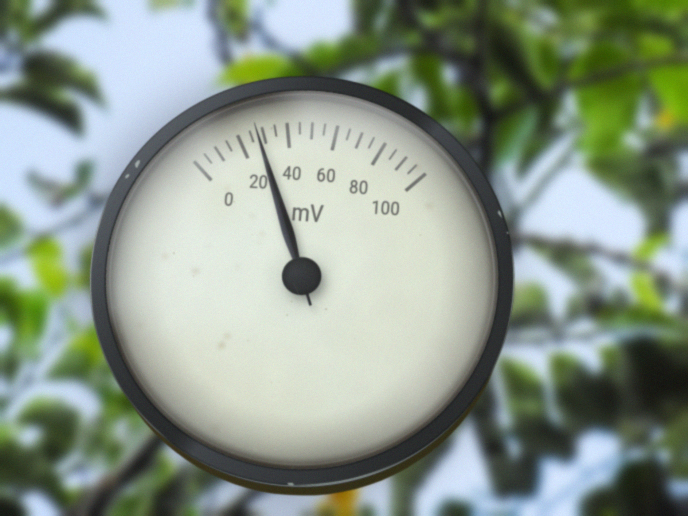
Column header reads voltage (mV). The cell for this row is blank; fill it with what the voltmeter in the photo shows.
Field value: 27.5 mV
